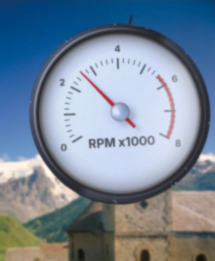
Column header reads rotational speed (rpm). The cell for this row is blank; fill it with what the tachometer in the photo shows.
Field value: 2600 rpm
